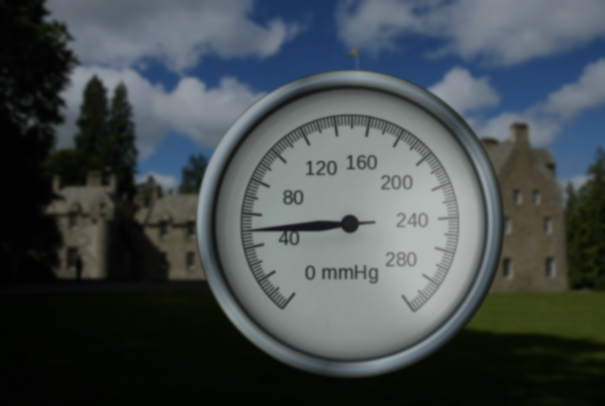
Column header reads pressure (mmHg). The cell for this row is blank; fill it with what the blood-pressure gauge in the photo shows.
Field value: 50 mmHg
